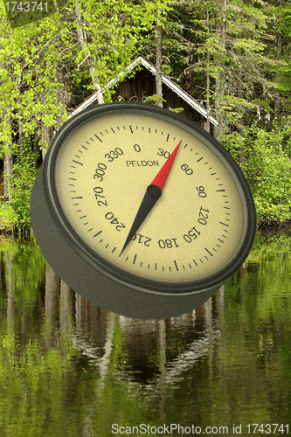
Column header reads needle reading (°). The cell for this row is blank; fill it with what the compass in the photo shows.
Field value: 40 °
